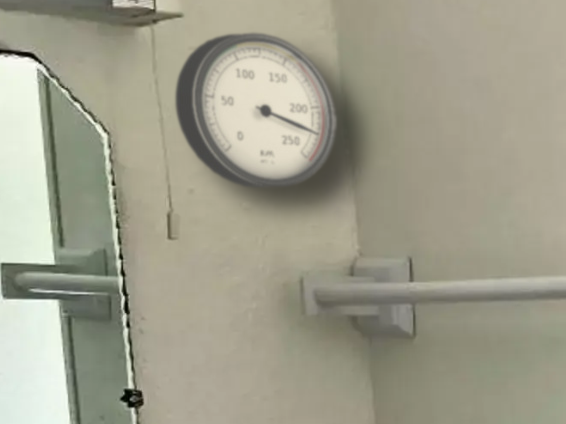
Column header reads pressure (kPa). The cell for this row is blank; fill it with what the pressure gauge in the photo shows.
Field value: 225 kPa
